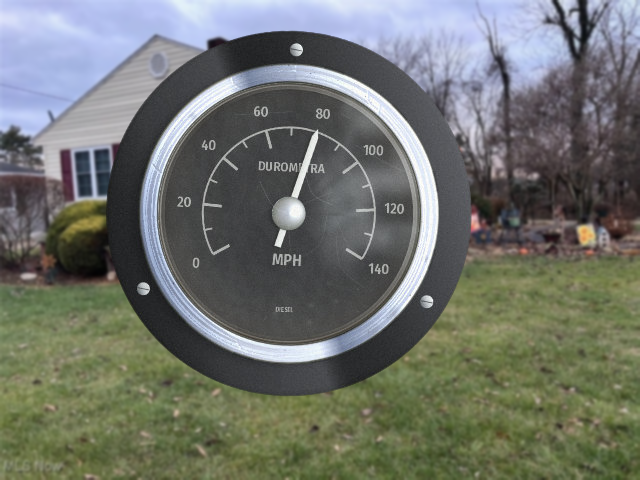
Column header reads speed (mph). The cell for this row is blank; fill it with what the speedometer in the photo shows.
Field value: 80 mph
